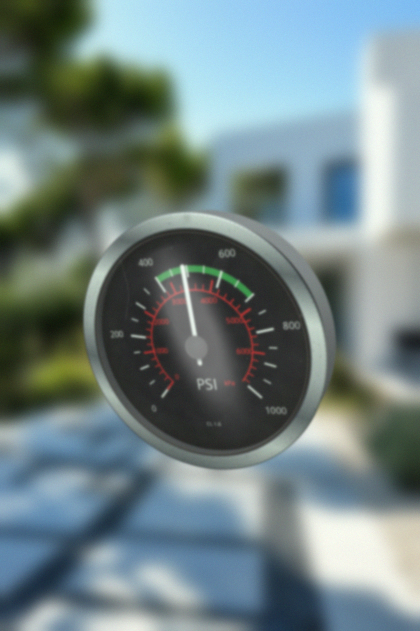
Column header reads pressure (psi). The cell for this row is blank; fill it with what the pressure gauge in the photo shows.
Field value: 500 psi
